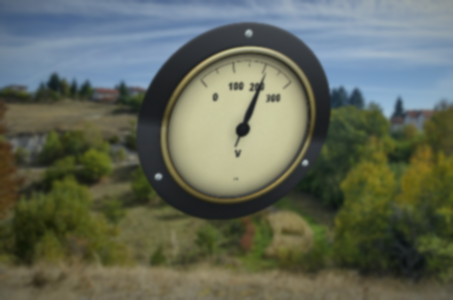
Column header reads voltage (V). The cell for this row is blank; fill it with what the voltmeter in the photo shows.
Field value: 200 V
